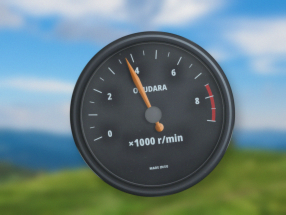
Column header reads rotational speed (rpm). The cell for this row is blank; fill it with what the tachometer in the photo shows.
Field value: 3750 rpm
